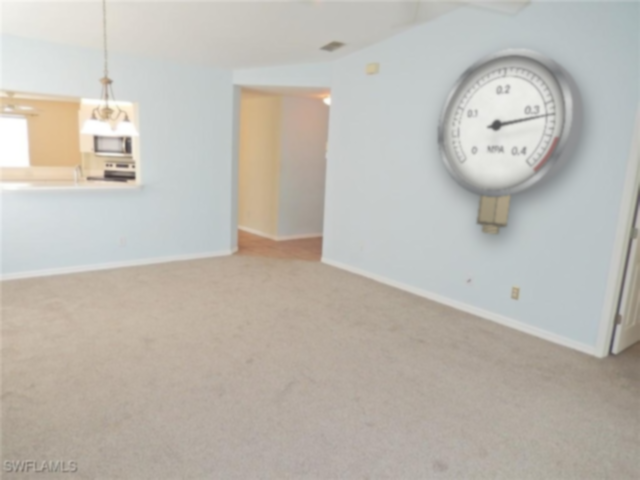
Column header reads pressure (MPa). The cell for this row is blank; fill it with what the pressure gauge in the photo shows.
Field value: 0.32 MPa
